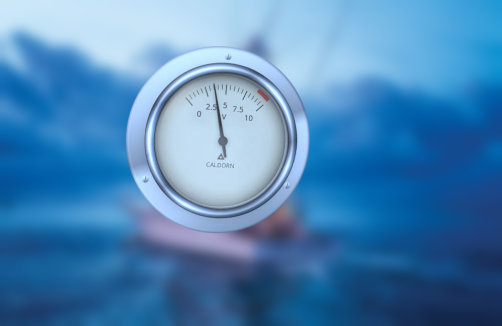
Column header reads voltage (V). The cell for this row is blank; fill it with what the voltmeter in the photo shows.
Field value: 3.5 V
